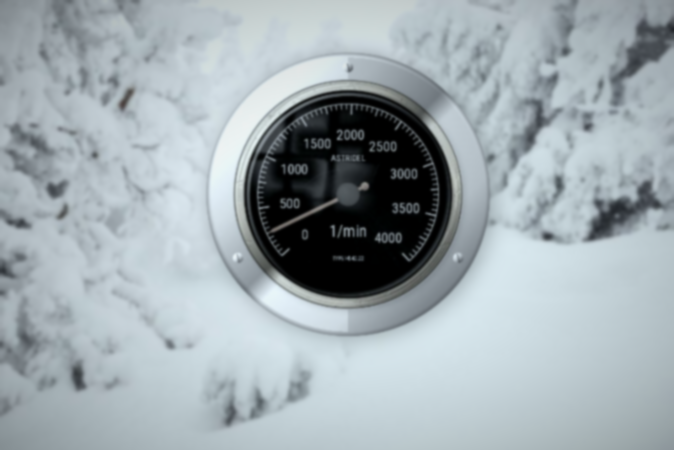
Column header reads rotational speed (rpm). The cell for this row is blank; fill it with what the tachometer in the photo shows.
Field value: 250 rpm
